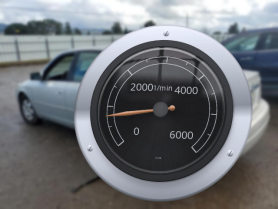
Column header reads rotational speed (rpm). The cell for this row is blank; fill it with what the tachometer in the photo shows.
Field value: 750 rpm
